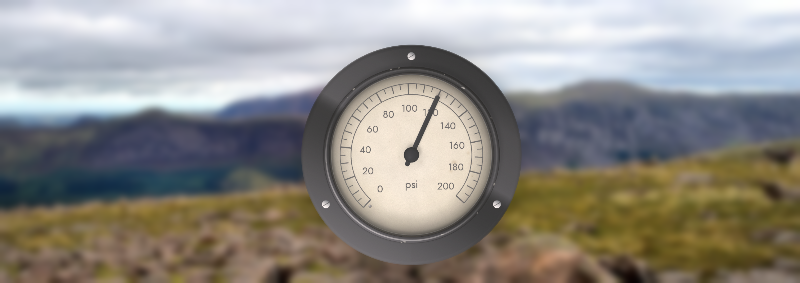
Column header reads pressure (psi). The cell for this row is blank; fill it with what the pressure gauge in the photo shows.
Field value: 120 psi
